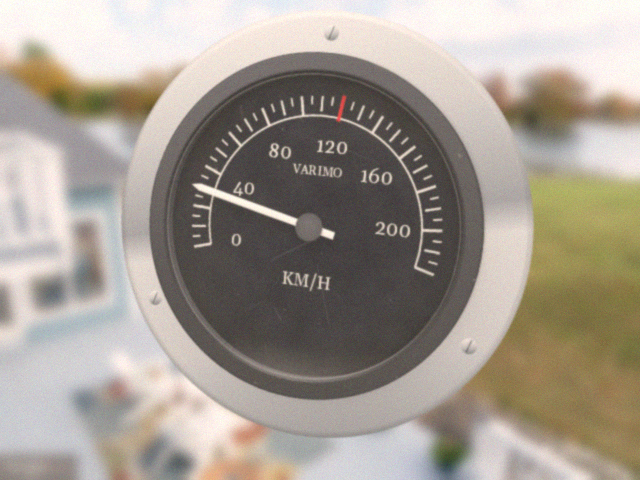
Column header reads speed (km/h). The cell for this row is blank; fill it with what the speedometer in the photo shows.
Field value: 30 km/h
